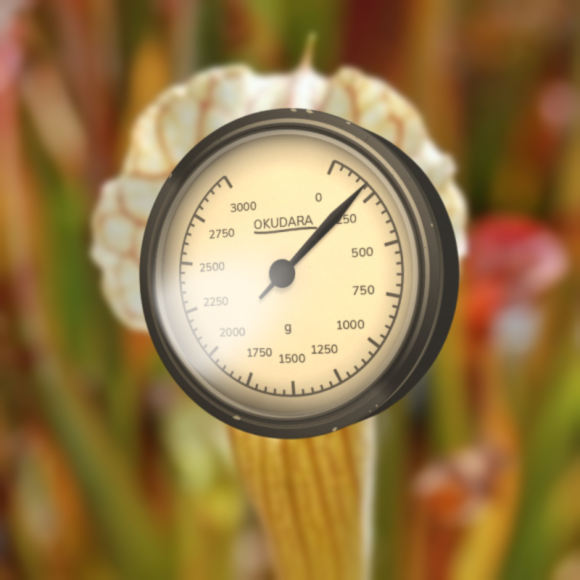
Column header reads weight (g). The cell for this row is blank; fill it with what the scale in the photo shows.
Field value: 200 g
